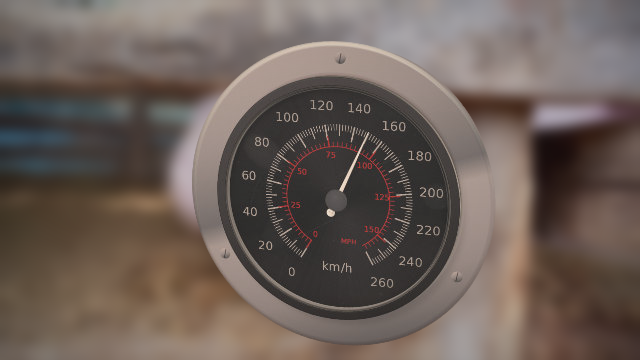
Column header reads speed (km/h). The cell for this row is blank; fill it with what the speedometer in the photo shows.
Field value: 150 km/h
